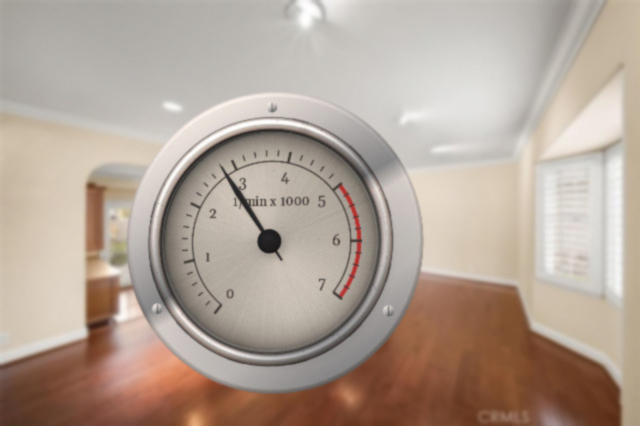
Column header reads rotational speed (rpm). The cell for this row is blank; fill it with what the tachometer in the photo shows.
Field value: 2800 rpm
